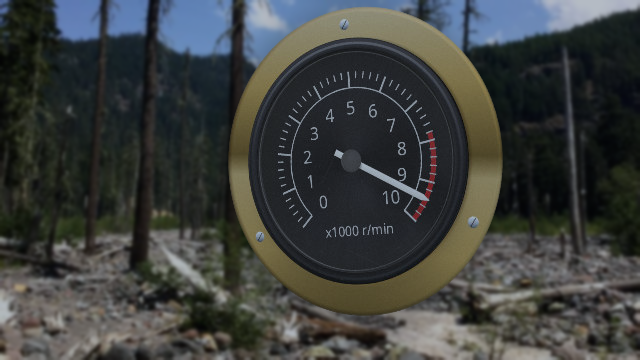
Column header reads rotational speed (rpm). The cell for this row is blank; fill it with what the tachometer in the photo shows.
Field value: 9400 rpm
